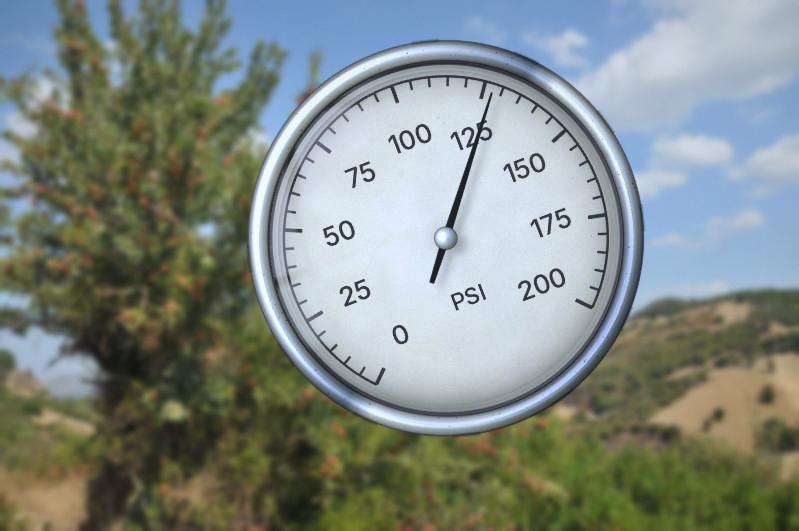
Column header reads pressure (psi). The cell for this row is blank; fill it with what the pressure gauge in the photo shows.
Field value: 127.5 psi
